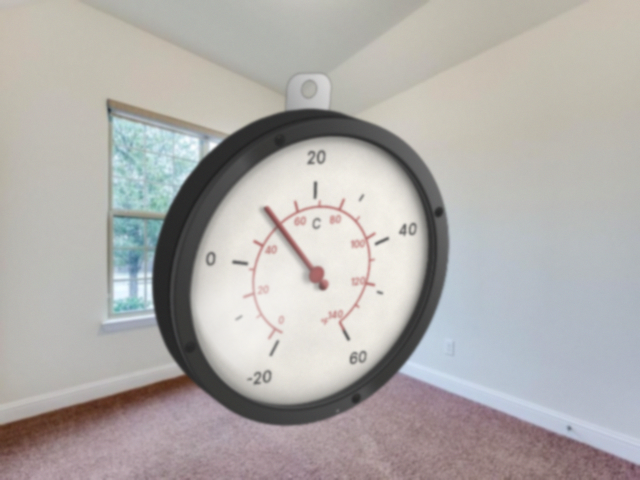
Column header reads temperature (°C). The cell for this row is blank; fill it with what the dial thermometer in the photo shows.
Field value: 10 °C
